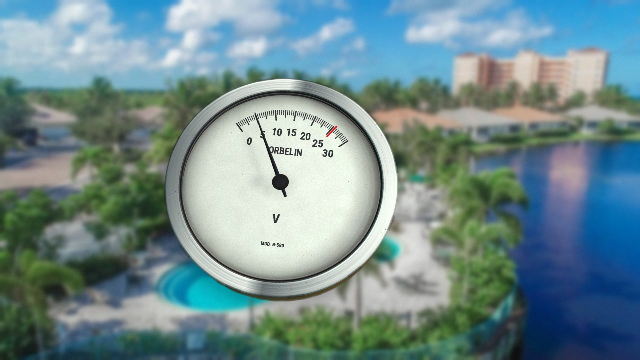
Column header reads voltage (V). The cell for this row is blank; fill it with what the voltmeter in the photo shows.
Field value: 5 V
